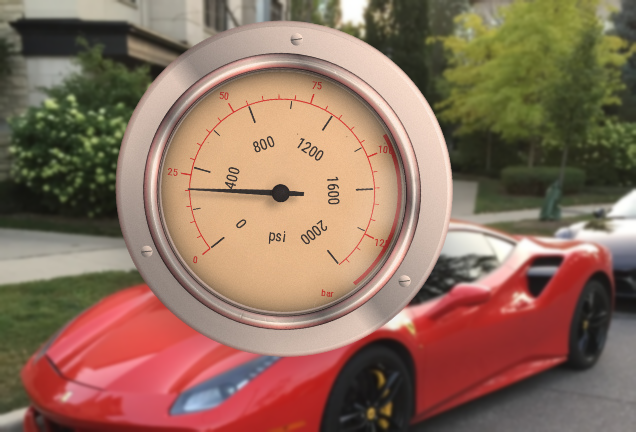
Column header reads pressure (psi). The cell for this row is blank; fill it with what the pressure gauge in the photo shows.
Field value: 300 psi
